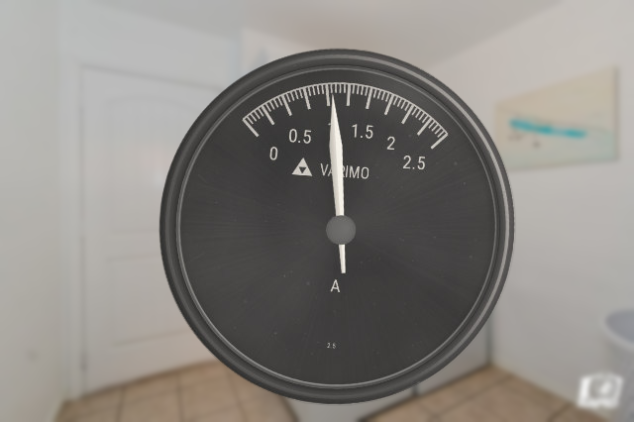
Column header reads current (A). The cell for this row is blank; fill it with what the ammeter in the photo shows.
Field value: 1.05 A
